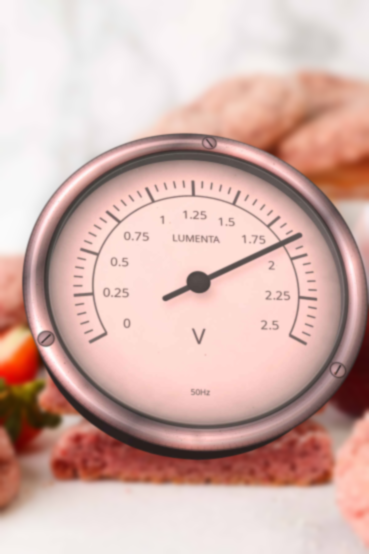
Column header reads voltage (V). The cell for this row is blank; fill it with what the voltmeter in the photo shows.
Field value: 1.9 V
